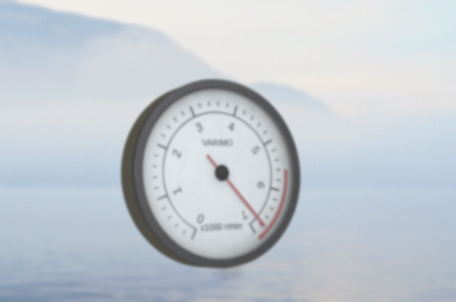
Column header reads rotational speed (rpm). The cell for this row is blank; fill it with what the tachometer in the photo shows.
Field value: 6800 rpm
